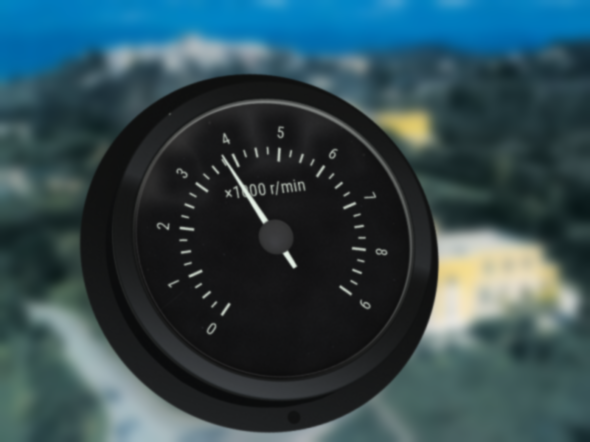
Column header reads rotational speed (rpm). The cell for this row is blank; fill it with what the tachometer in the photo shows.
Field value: 3750 rpm
